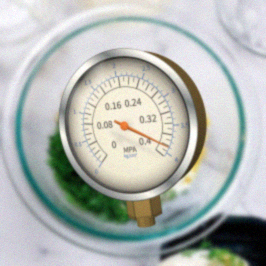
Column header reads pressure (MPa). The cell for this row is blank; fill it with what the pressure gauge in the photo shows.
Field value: 0.38 MPa
